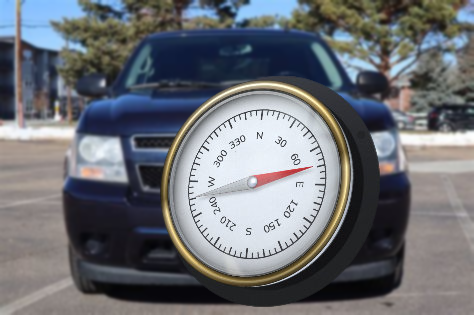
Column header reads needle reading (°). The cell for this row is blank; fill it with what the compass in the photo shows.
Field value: 75 °
